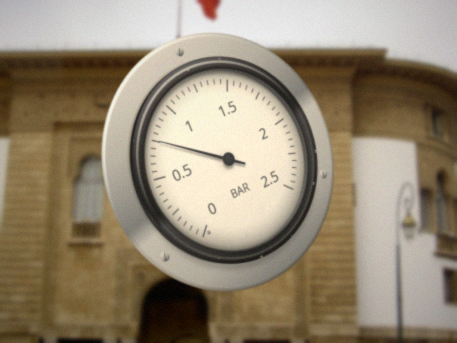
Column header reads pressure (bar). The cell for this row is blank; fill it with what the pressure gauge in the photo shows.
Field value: 0.75 bar
